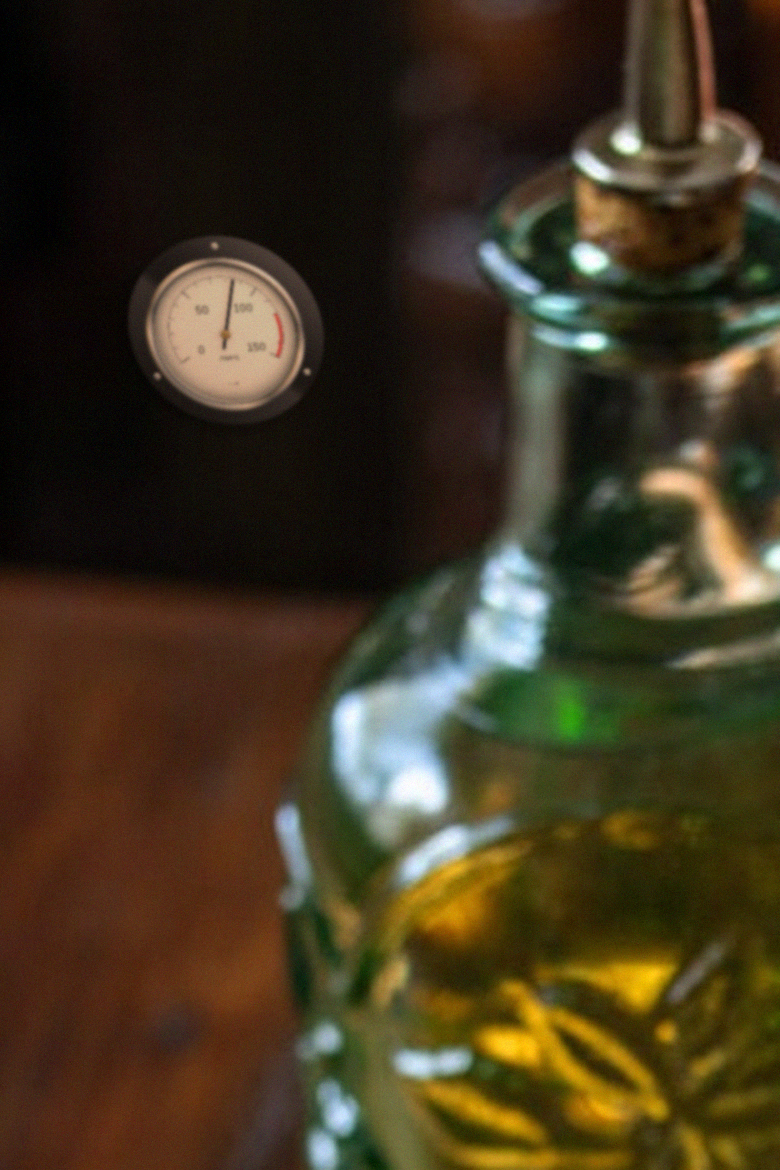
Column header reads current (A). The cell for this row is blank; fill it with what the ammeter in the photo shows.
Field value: 85 A
